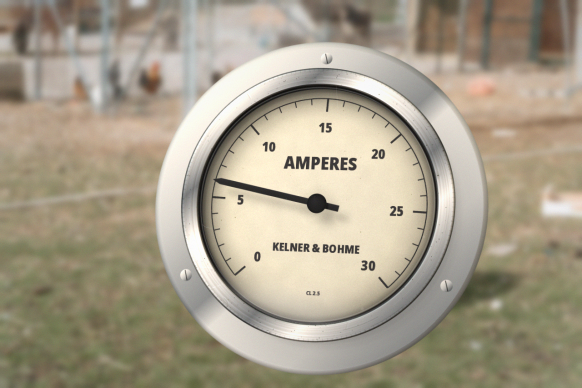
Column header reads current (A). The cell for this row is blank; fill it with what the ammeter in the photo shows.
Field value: 6 A
